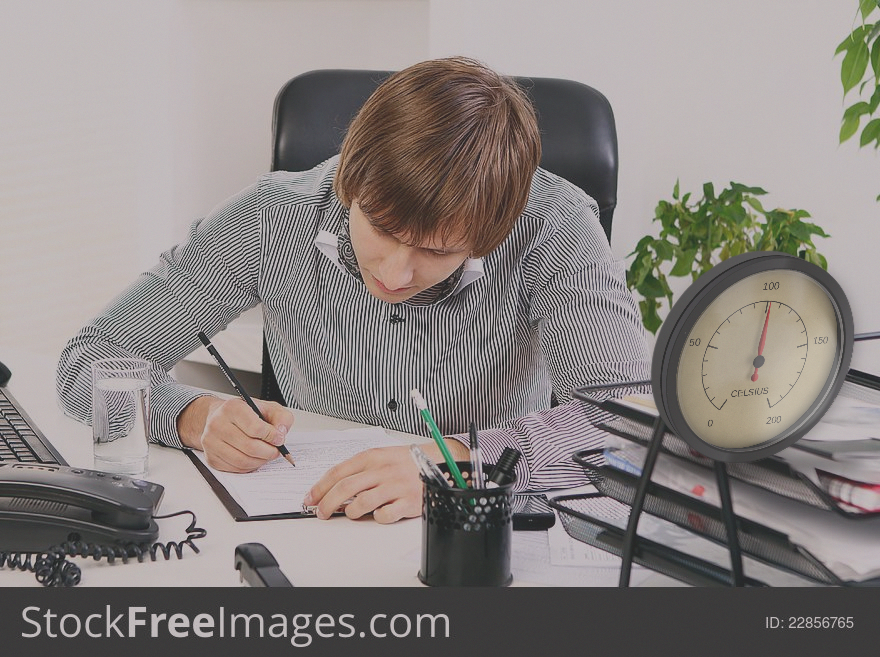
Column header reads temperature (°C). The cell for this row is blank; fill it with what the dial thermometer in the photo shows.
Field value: 100 °C
